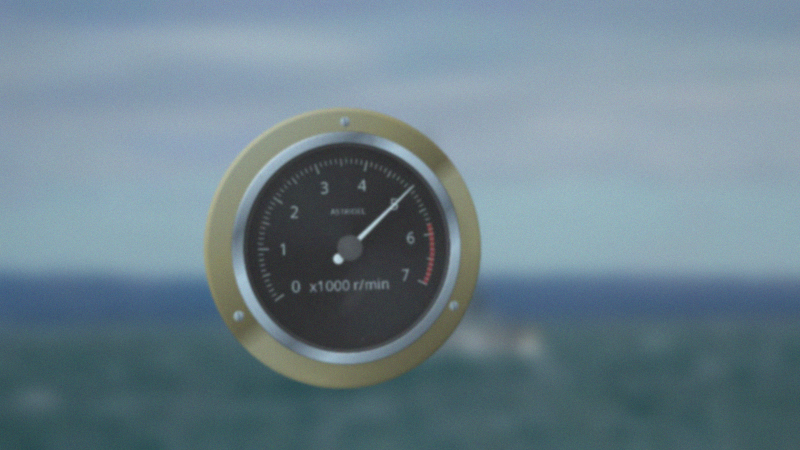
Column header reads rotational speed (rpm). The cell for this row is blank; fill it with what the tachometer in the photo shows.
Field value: 5000 rpm
